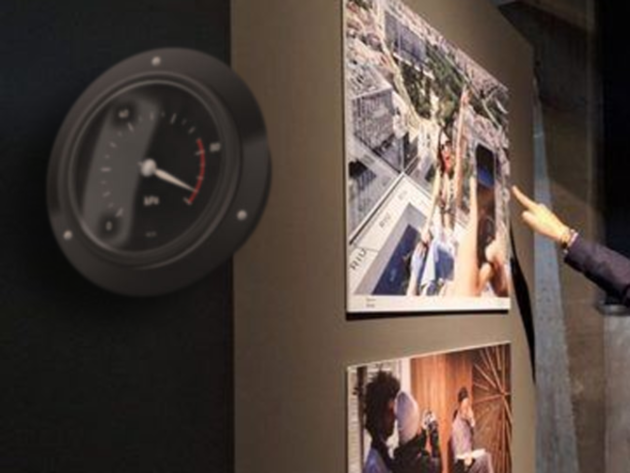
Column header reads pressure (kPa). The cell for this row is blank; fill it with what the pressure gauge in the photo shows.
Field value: 95 kPa
